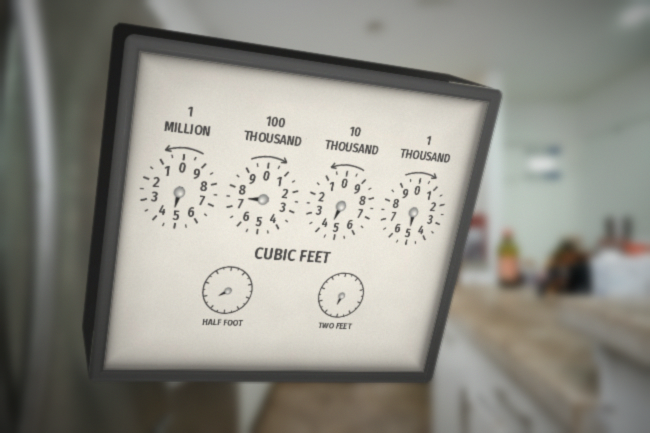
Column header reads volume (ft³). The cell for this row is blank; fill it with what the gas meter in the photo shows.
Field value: 474500 ft³
